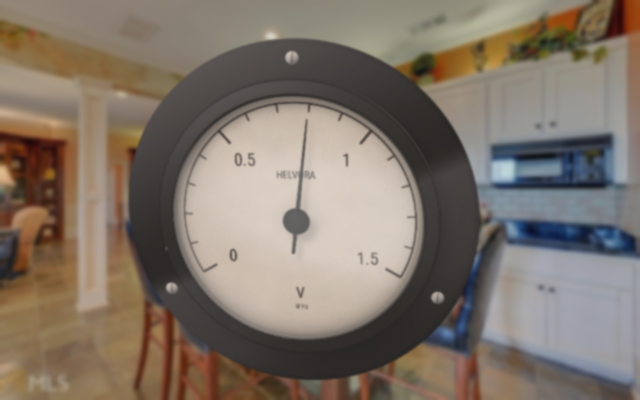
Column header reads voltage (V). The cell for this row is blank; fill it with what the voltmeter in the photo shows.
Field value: 0.8 V
